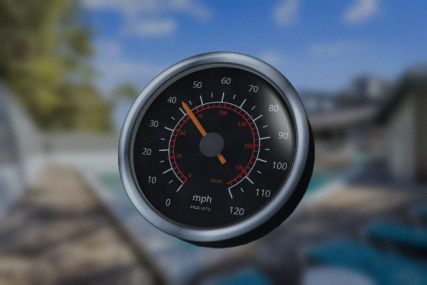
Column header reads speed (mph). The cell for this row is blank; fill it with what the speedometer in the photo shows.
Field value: 42.5 mph
